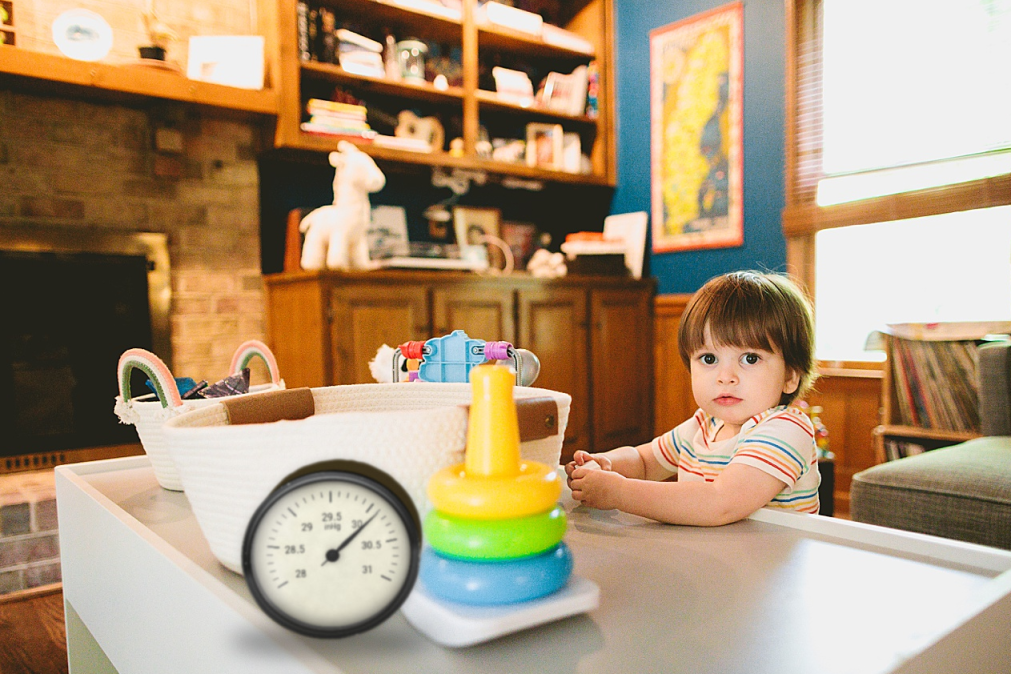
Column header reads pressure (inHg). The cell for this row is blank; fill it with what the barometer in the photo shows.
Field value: 30.1 inHg
